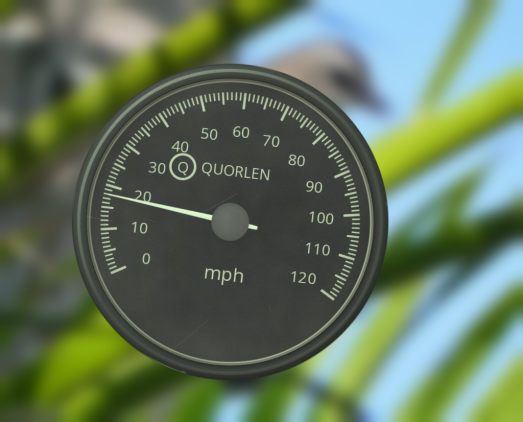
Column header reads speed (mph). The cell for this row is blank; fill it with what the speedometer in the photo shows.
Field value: 18 mph
